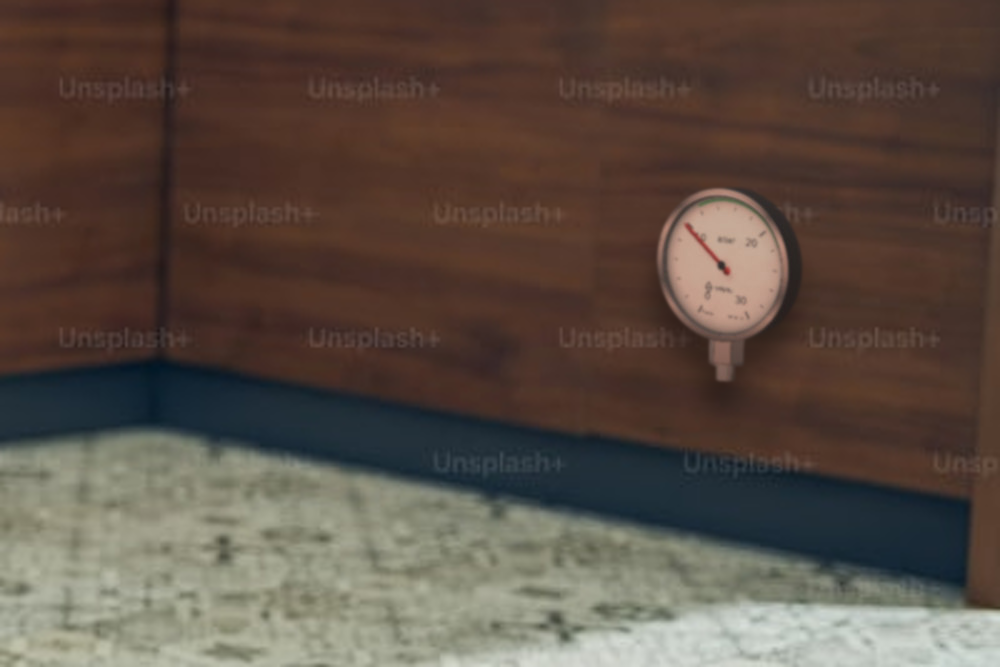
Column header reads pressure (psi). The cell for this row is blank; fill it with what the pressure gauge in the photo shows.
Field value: 10 psi
